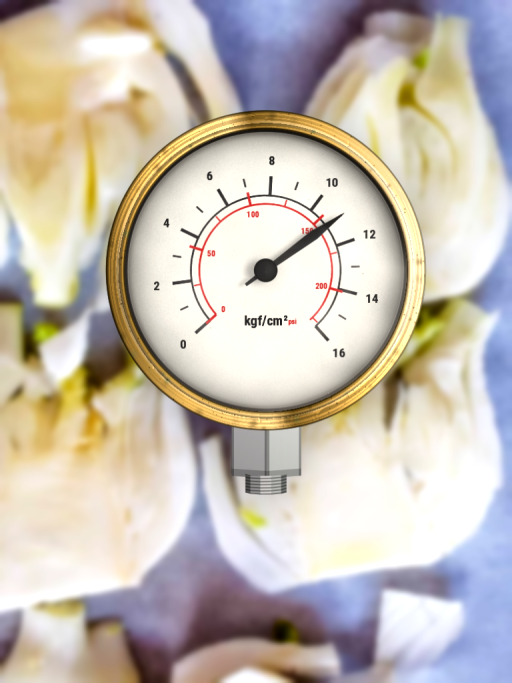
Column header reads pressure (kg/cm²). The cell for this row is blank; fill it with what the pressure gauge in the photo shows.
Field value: 11 kg/cm²
